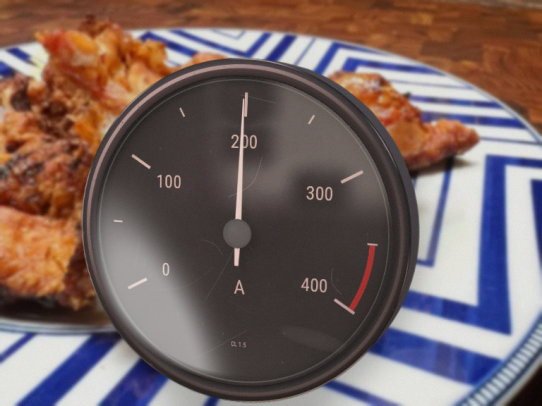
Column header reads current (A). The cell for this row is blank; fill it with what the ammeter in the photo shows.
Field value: 200 A
